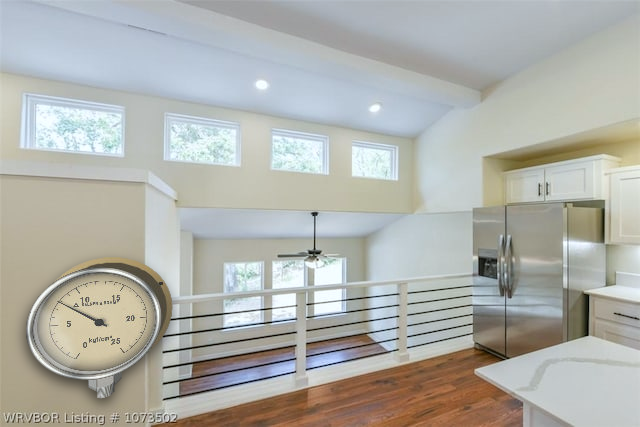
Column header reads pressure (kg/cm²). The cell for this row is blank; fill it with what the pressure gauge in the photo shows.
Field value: 8 kg/cm²
